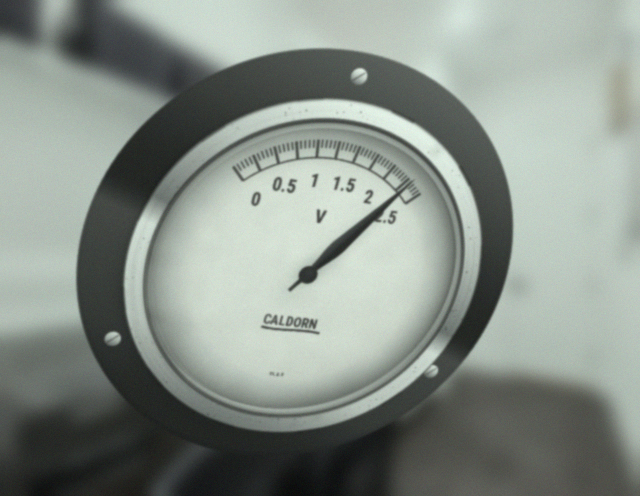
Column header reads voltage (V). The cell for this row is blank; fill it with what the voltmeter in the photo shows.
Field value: 2.25 V
